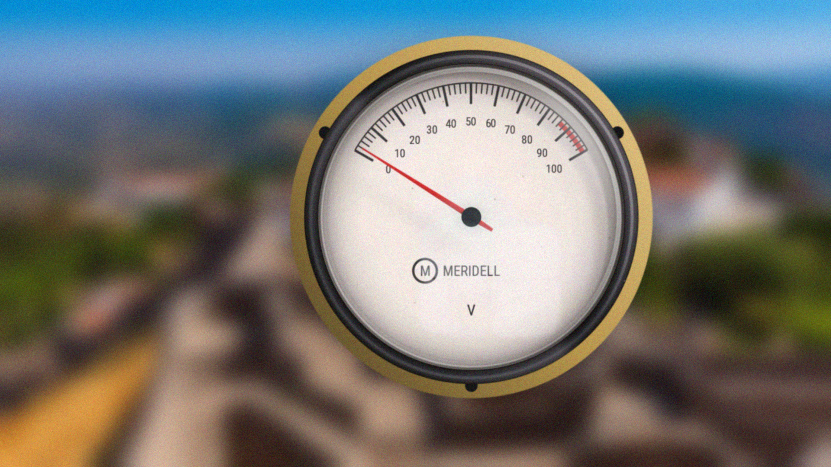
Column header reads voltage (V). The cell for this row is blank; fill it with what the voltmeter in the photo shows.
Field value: 2 V
